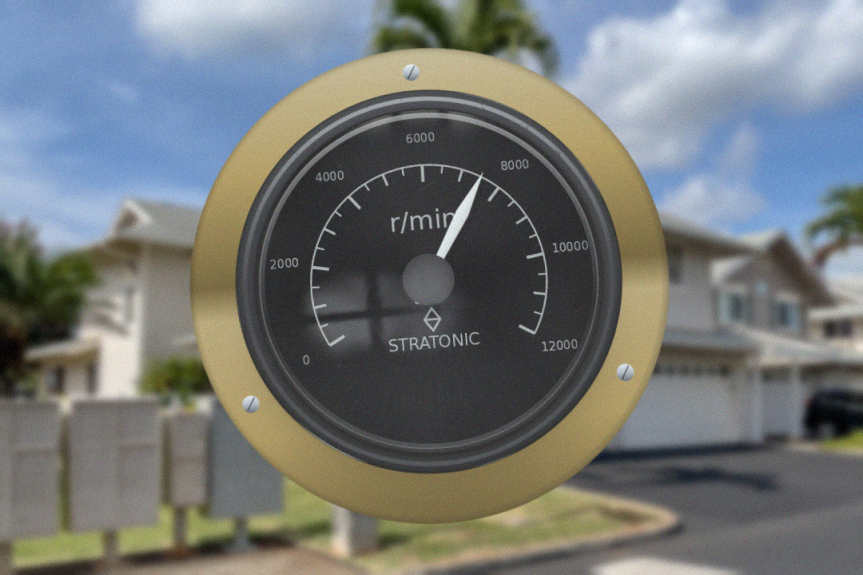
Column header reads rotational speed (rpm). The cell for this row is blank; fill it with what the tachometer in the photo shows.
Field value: 7500 rpm
